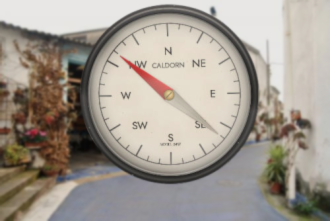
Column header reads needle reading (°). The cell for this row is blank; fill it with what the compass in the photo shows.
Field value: 310 °
